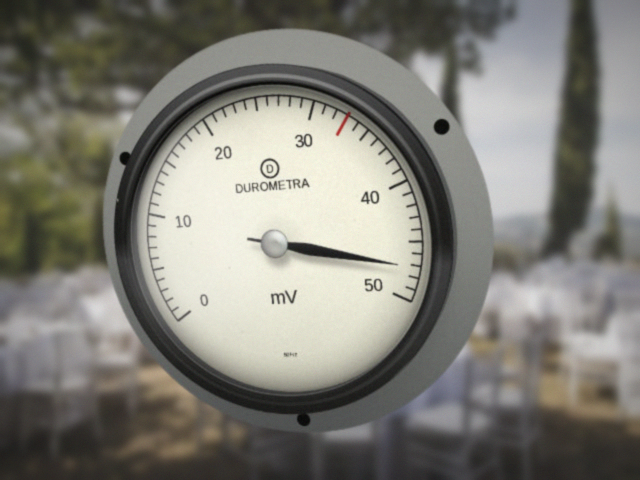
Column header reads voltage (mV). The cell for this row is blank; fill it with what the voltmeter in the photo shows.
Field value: 47 mV
